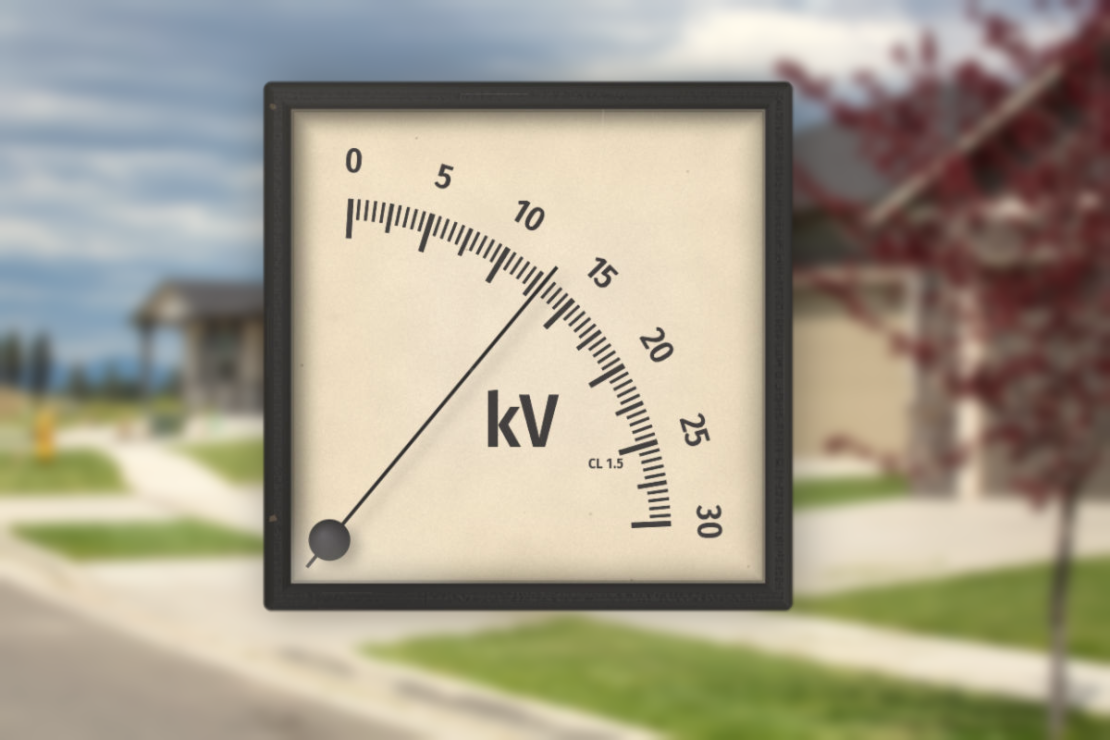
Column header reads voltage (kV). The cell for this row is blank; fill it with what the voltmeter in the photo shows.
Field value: 13 kV
